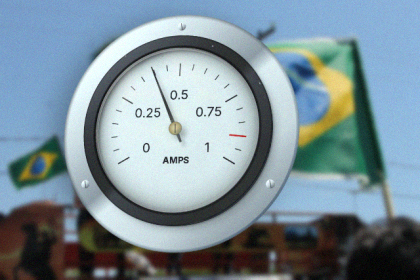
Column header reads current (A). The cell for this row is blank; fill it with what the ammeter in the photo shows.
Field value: 0.4 A
